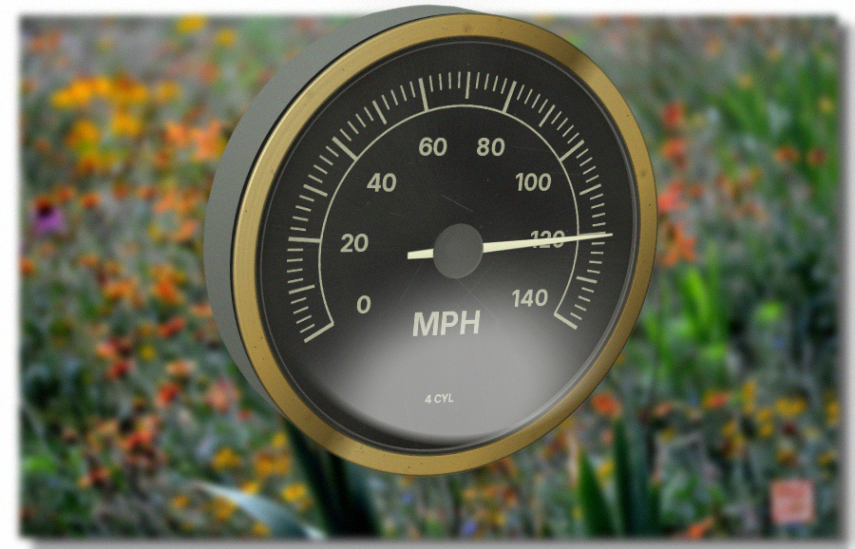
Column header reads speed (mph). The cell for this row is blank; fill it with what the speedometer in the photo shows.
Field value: 120 mph
